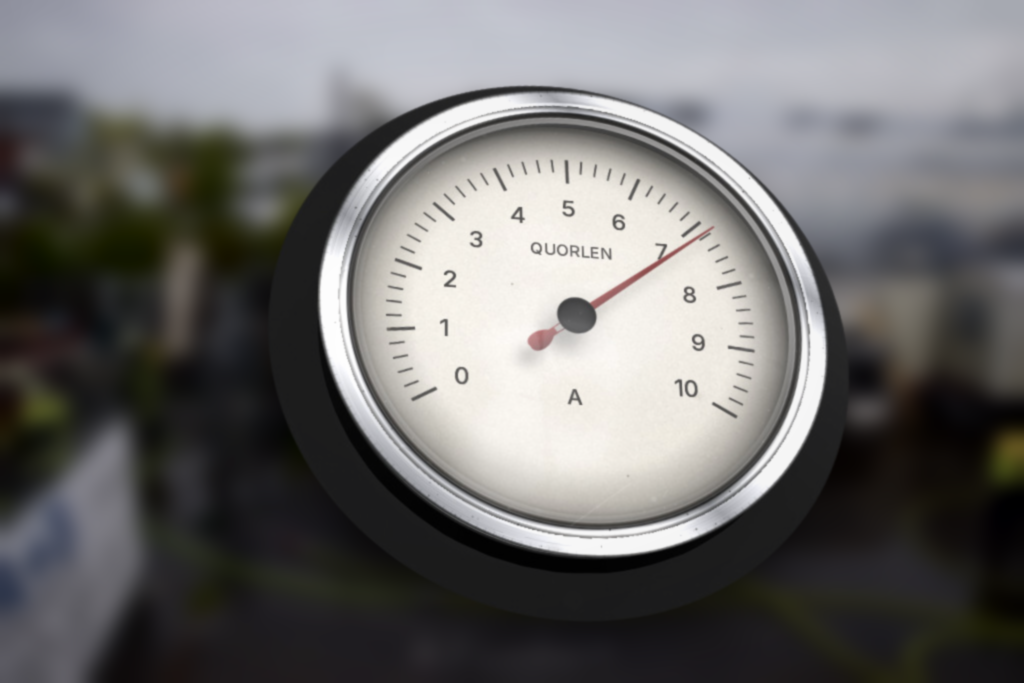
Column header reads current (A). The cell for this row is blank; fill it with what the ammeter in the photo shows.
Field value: 7.2 A
